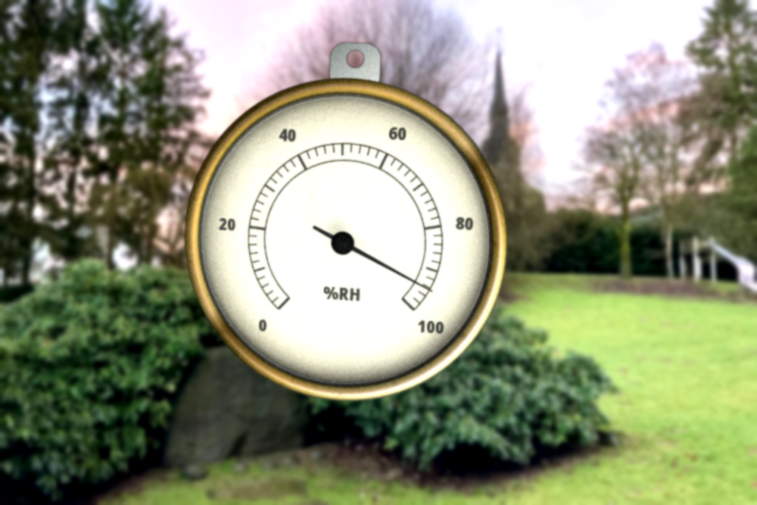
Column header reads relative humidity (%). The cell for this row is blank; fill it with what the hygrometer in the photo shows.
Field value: 94 %
